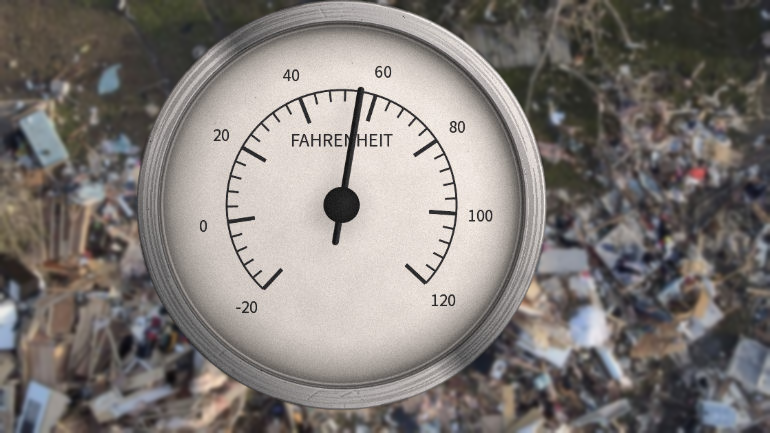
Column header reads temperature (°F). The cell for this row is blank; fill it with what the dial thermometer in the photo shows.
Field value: 56 °F
